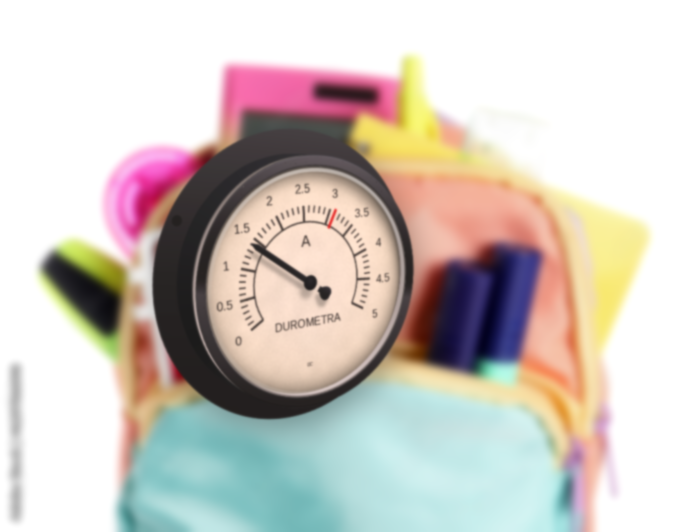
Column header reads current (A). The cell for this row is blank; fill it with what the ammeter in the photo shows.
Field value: 1.4 A
